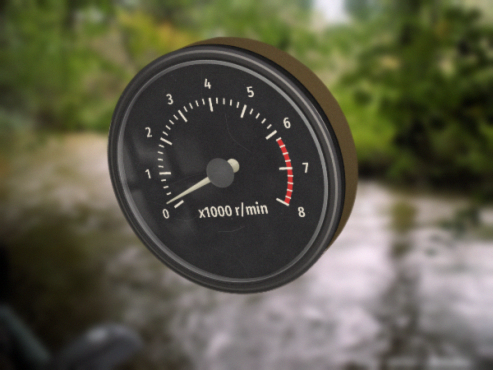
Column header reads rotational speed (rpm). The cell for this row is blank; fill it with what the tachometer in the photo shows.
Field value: 200 rpm
